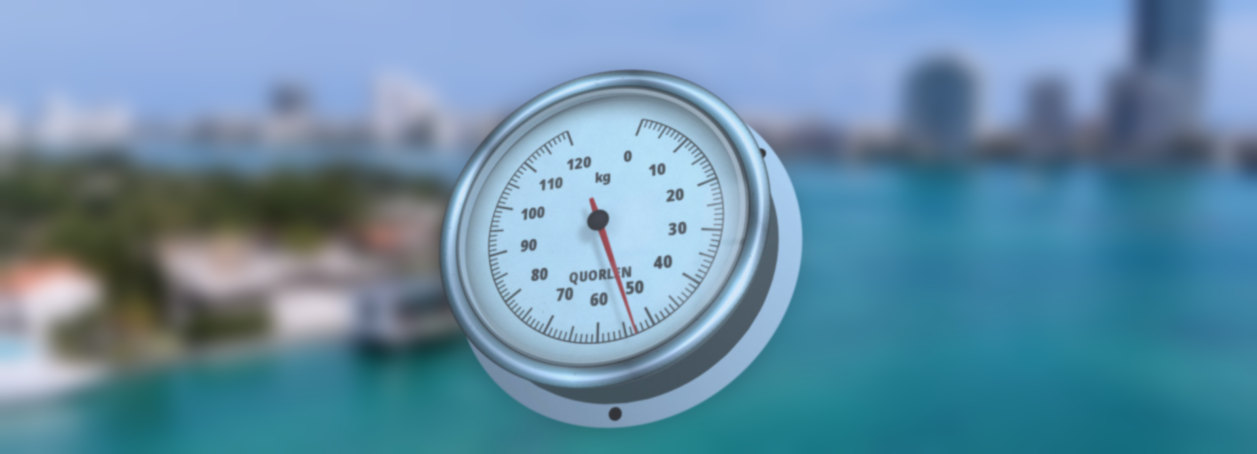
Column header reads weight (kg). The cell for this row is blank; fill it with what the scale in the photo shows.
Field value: 53 kg
